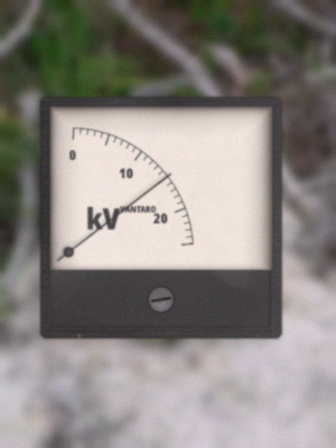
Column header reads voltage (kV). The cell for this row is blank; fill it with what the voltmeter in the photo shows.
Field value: 15 kV
